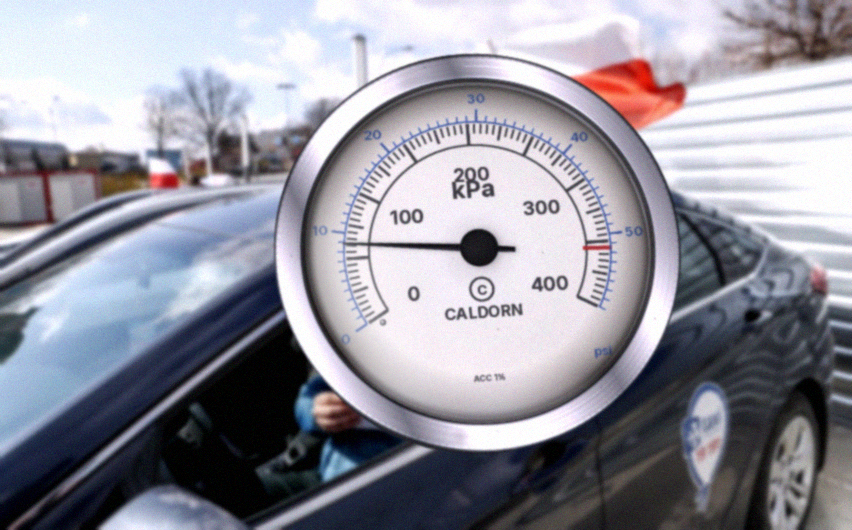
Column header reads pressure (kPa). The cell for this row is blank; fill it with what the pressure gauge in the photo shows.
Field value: 60 kPa
